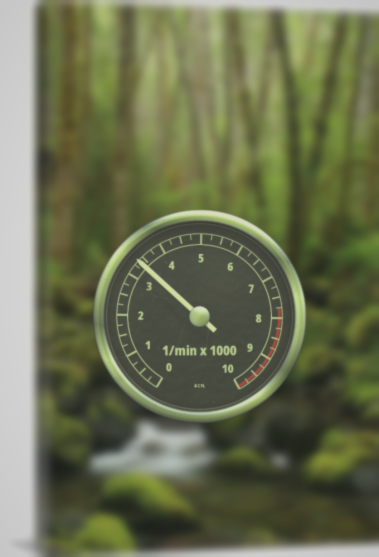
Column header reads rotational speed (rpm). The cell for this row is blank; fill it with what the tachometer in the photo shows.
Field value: 3375 rpm
